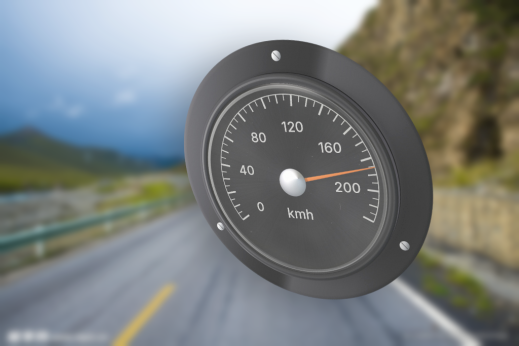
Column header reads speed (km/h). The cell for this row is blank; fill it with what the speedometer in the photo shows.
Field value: 185 km/h
